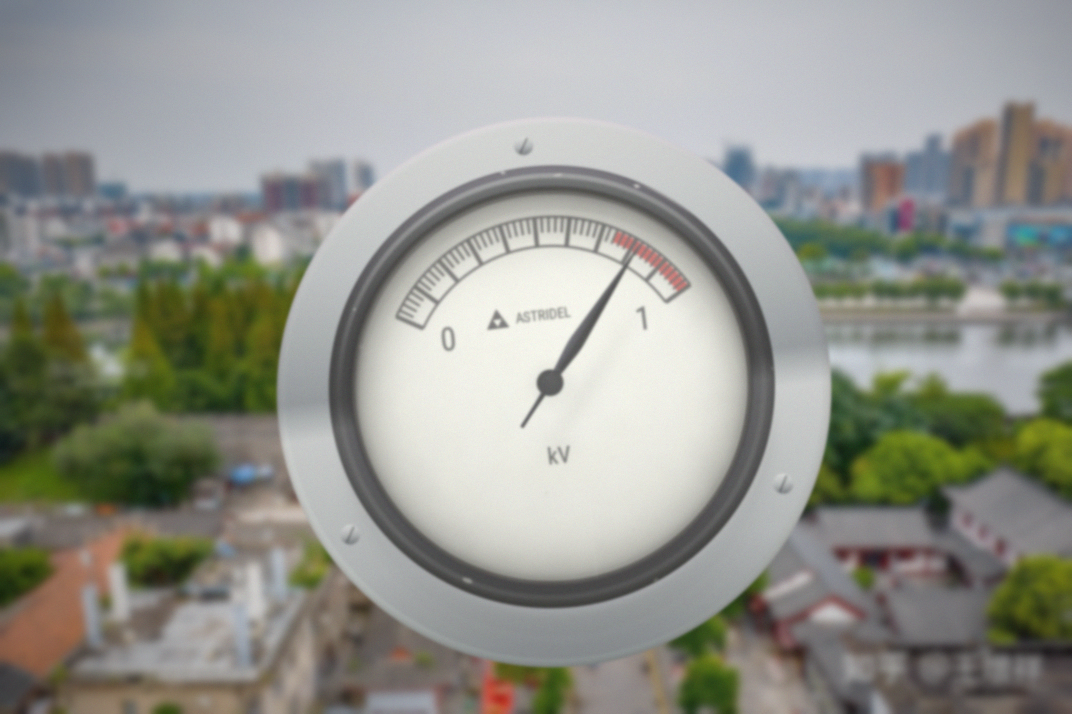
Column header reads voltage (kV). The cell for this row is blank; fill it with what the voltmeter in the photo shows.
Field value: 0.82 kV
